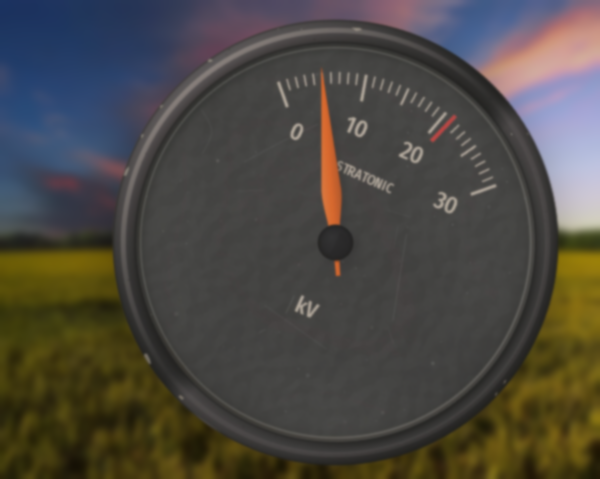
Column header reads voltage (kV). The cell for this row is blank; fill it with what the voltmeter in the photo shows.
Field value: 5 kV
